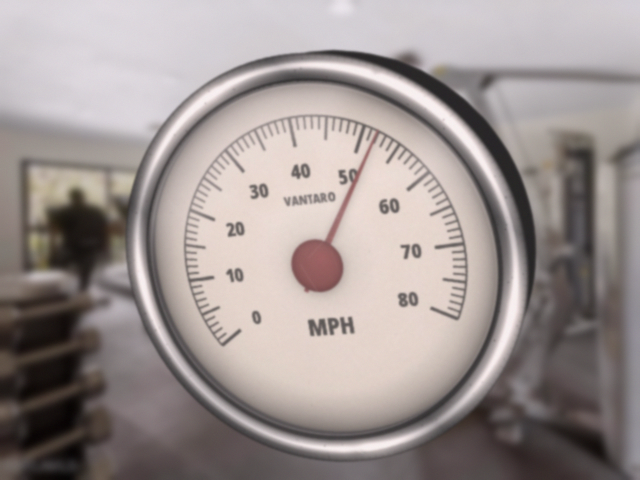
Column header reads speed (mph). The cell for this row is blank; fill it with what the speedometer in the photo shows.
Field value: 52 mph
